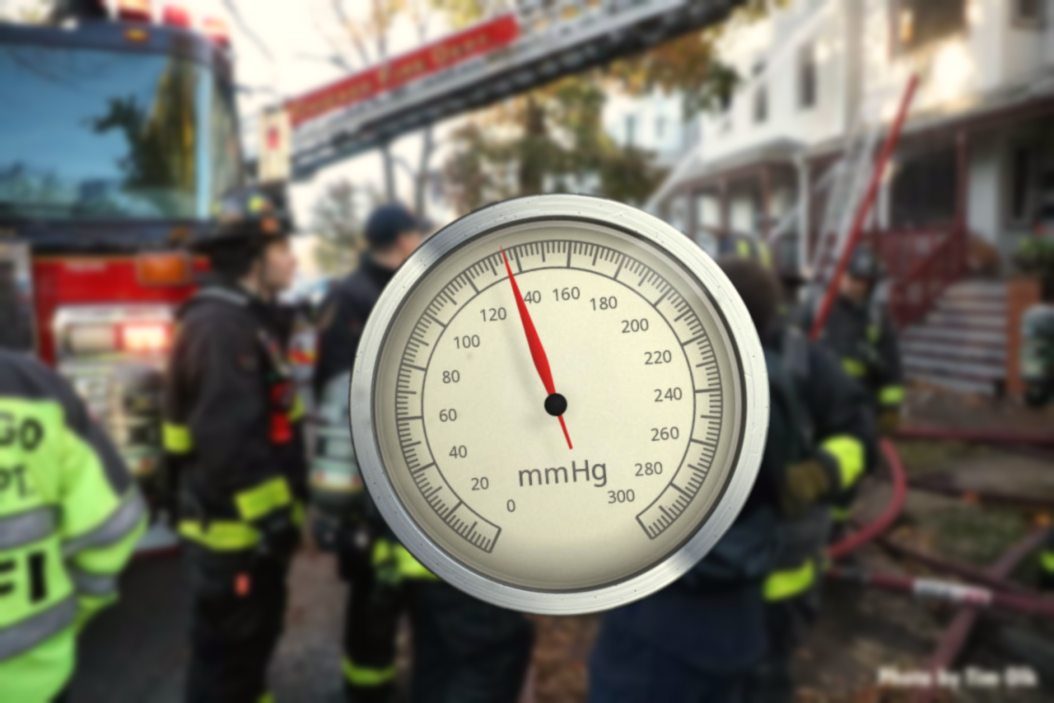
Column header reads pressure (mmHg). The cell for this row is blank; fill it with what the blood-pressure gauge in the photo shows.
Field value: 136 mmHg
